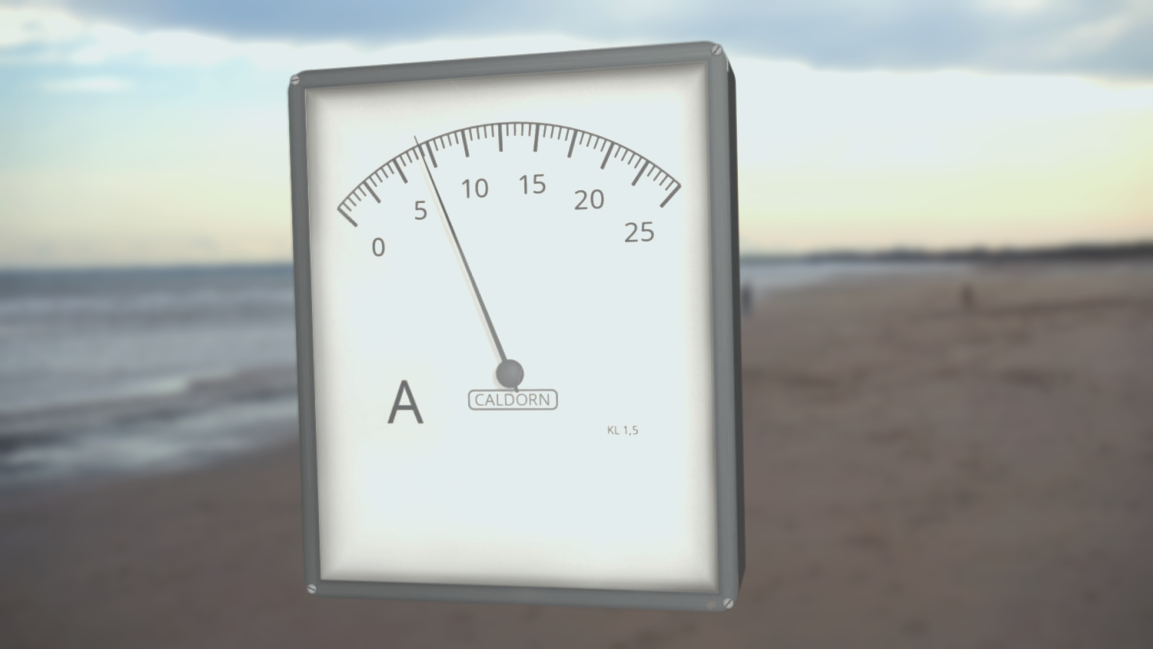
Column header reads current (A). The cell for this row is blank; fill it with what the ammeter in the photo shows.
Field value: 7 A
